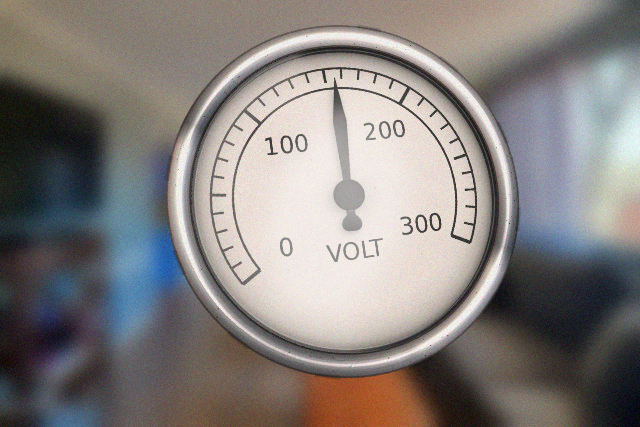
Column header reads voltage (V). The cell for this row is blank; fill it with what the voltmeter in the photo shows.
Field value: 155 V
